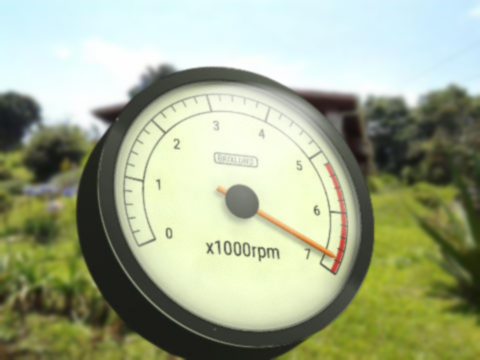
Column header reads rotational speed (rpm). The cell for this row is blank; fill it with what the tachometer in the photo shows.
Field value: 6800 rpm
